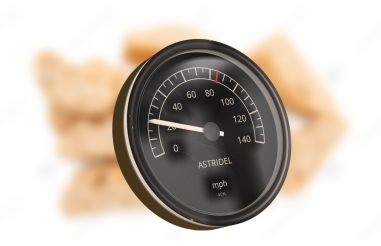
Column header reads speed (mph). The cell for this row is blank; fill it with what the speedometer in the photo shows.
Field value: 20 mph
